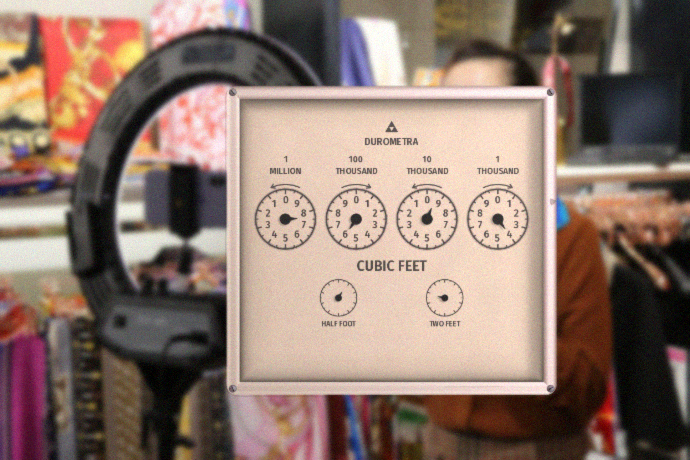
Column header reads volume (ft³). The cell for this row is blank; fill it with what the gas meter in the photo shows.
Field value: 759400 ft³
